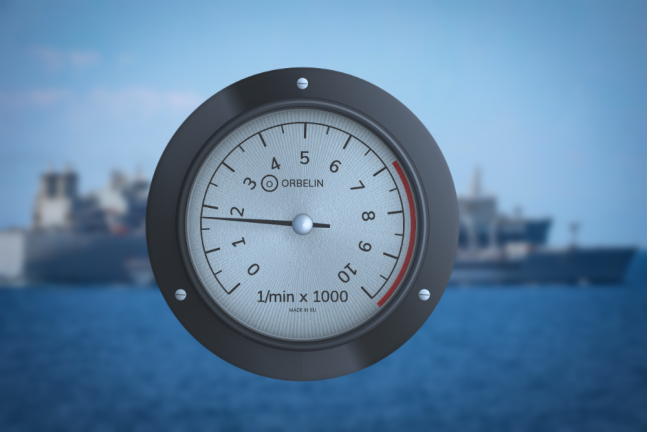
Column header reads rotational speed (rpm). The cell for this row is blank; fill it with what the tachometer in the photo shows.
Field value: 1750 rpm
